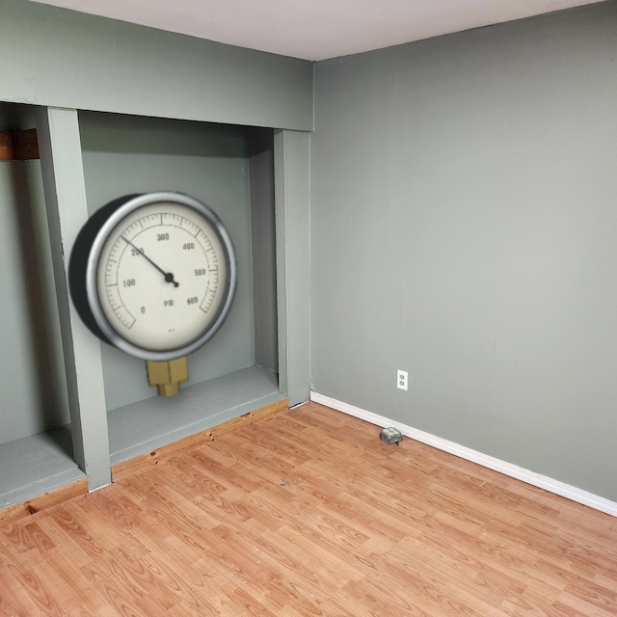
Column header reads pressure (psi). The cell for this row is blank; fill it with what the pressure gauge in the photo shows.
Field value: 200 psi
